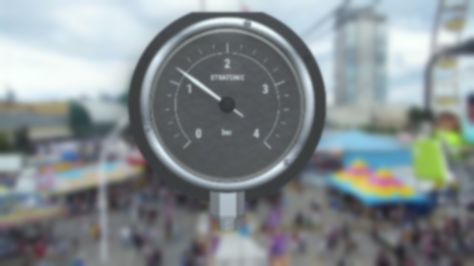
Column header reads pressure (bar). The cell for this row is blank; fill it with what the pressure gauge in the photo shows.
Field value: 1.2 bar
